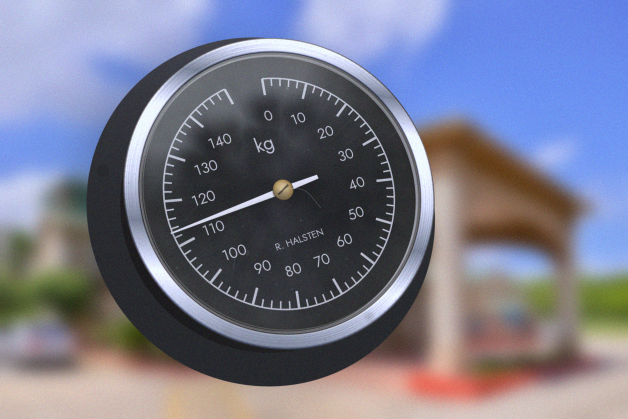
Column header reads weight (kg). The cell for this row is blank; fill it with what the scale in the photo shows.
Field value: 113 kg
